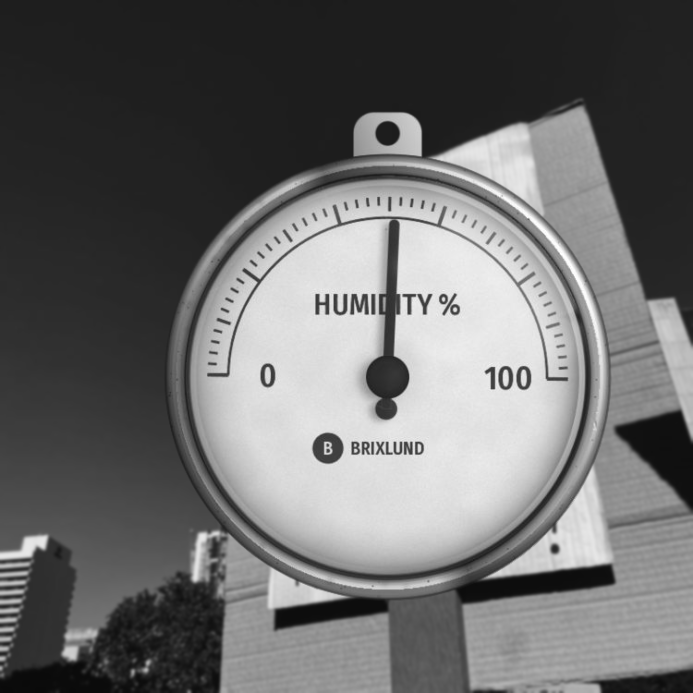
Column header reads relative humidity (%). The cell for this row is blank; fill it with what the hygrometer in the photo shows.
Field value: 51 %
